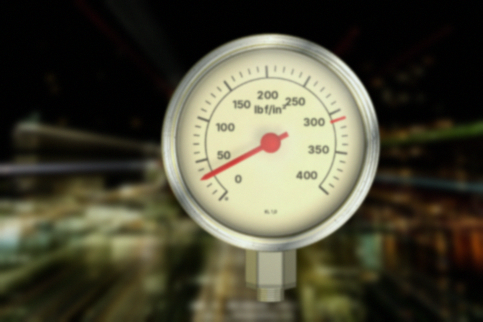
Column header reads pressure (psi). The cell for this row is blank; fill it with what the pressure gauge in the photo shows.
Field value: 30 psi
